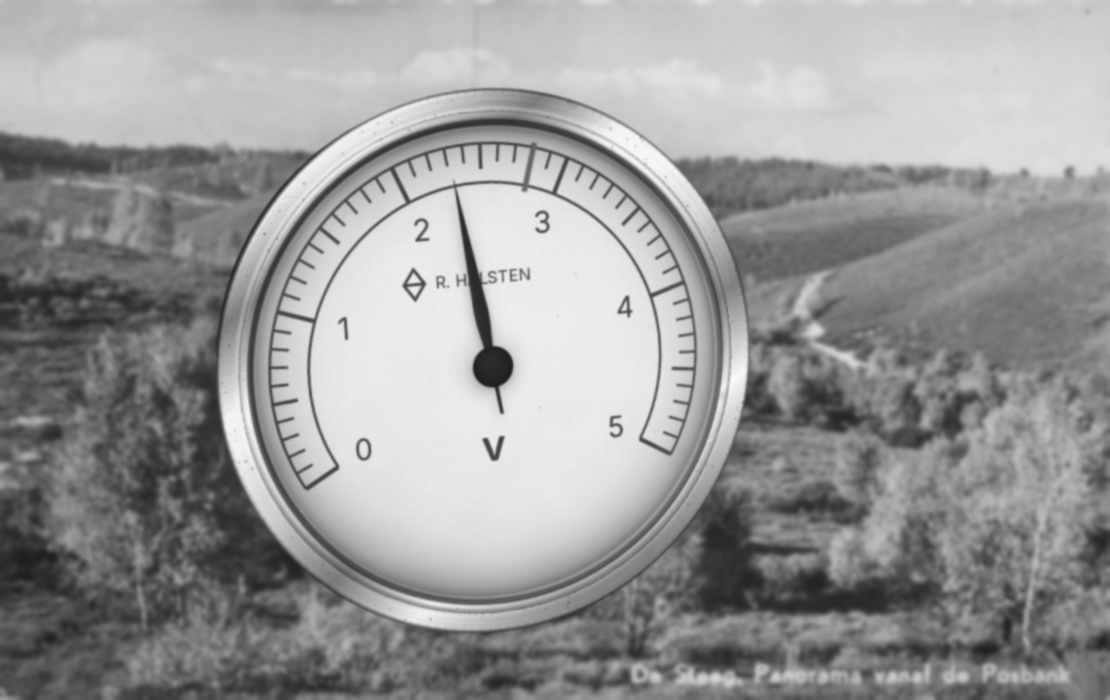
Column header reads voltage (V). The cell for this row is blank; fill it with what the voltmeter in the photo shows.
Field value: 2.3 V
